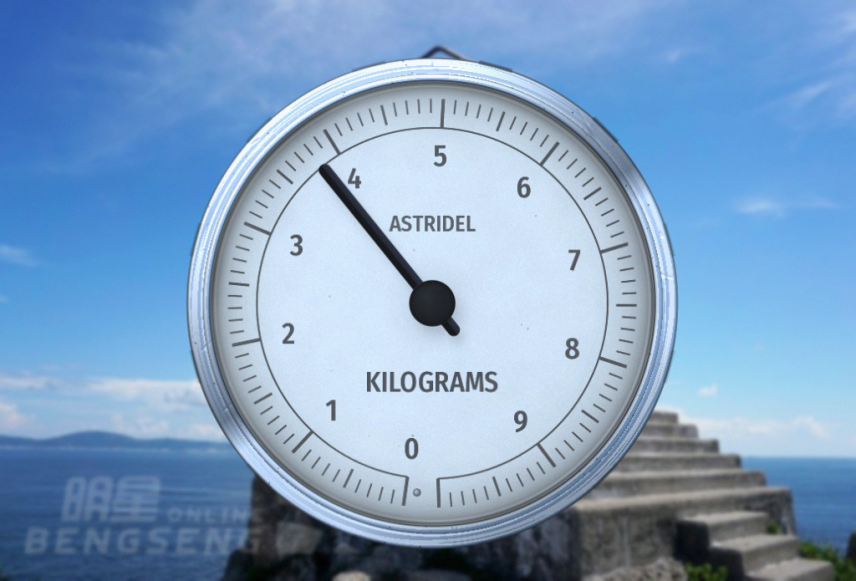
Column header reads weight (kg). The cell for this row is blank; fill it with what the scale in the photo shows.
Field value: 3.8 kg
